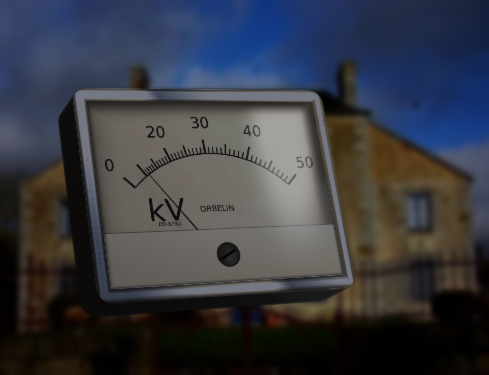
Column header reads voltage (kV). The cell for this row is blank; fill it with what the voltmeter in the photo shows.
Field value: 10 kV
